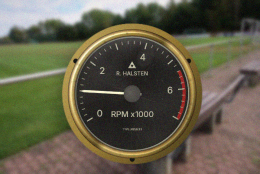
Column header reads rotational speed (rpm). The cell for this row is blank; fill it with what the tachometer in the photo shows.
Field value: 1000 rpm
